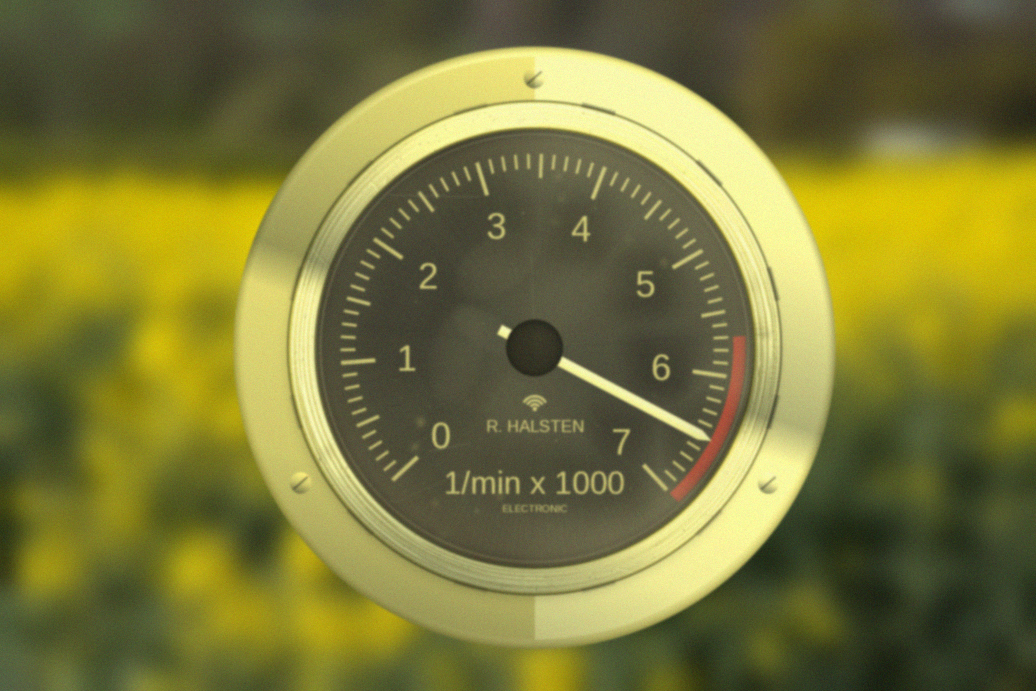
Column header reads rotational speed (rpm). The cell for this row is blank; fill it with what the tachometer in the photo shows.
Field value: 6500 rpm
